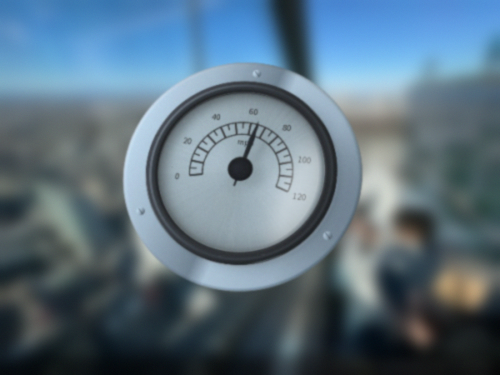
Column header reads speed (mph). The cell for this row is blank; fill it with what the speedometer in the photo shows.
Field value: 65 mph
